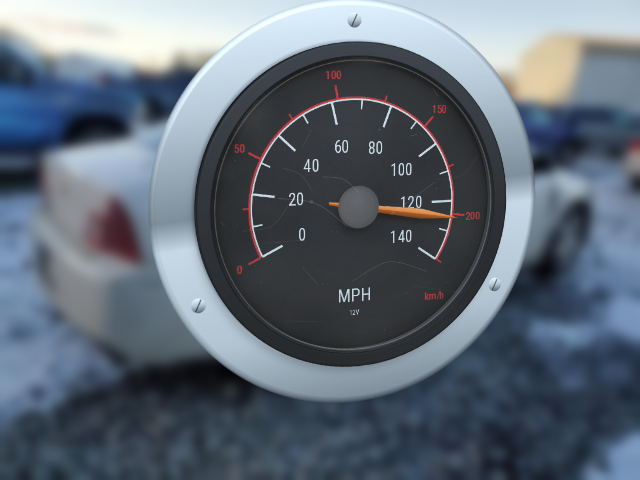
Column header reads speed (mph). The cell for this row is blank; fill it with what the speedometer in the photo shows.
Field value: 125 mph
